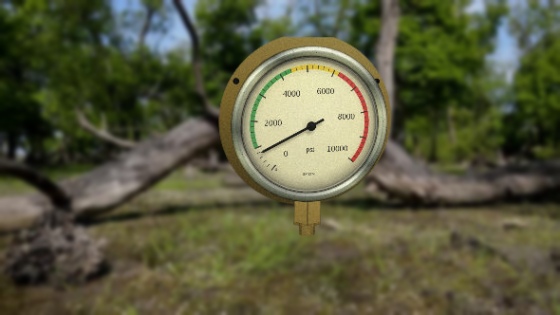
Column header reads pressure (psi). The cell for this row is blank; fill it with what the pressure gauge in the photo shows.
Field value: 800 psi
